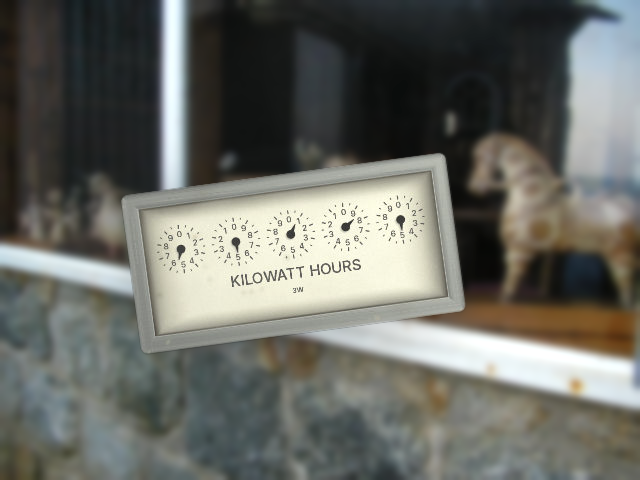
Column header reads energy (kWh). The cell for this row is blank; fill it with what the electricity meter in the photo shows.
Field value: 55085 kWh
